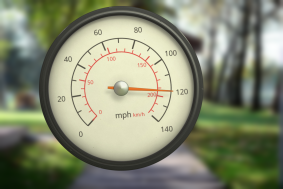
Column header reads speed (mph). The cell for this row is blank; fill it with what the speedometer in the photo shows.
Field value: 120 mph
